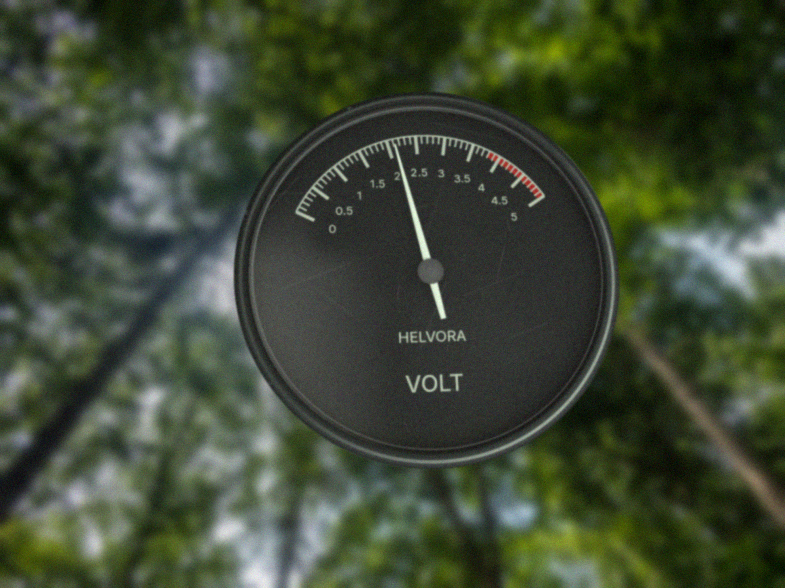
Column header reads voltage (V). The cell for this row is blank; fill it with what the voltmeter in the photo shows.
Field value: 2.1 V
